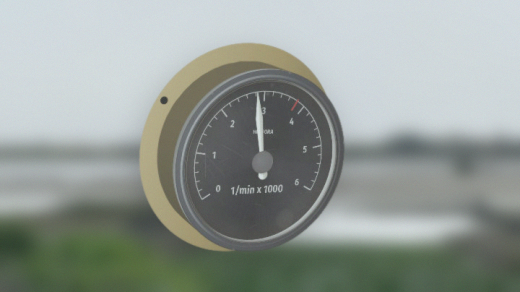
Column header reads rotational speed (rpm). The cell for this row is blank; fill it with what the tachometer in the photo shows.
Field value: 2800 rpm
